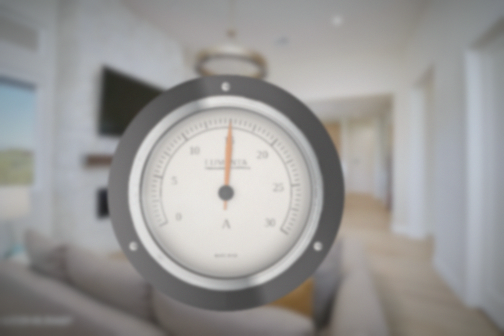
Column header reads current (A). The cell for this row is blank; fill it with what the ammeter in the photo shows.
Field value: 15 A
